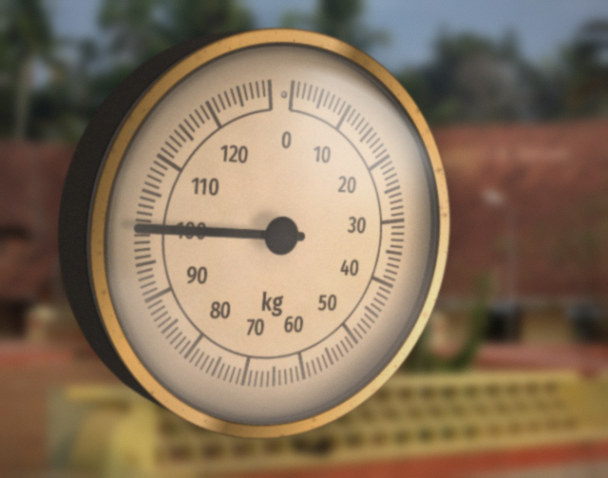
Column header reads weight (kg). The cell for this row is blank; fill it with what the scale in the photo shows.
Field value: 100 kg
